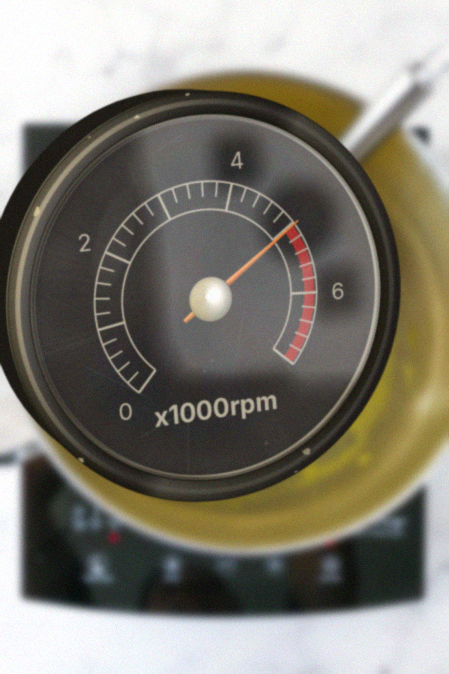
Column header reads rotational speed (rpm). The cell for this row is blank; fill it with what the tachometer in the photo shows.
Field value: 5000 rpm
